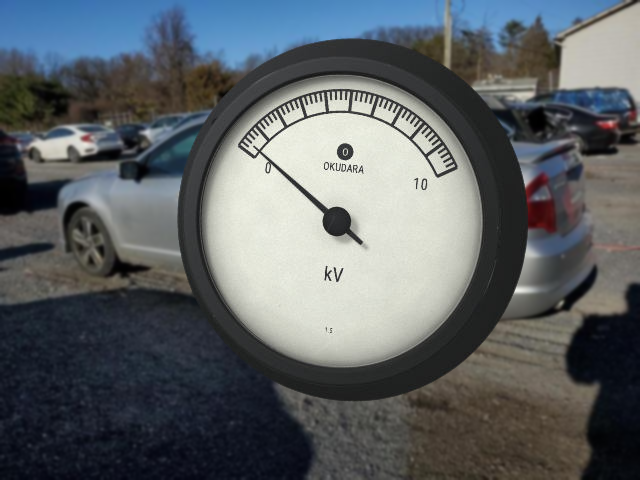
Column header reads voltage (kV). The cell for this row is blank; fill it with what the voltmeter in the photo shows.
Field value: 0.4 kV
